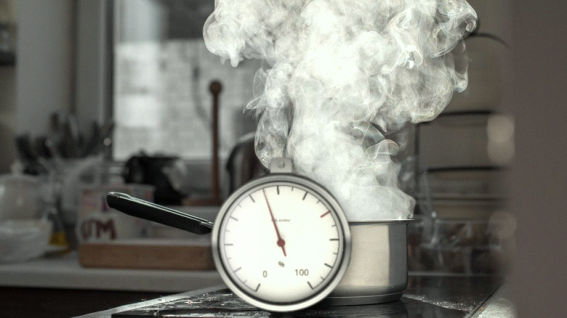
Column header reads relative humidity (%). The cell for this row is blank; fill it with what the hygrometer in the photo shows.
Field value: 45 %
